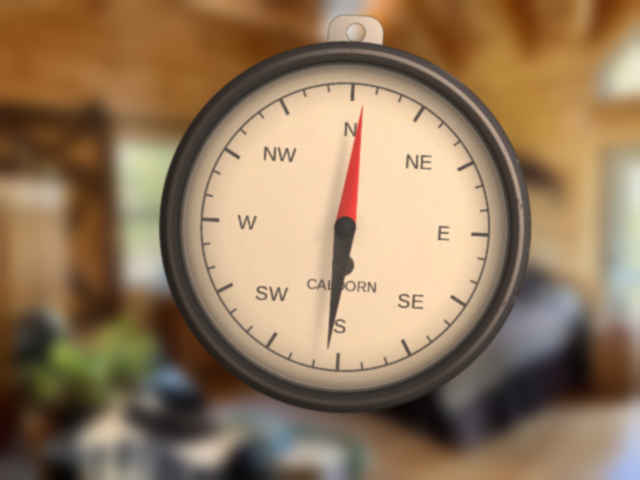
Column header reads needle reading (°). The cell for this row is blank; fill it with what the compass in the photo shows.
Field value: 5 °
